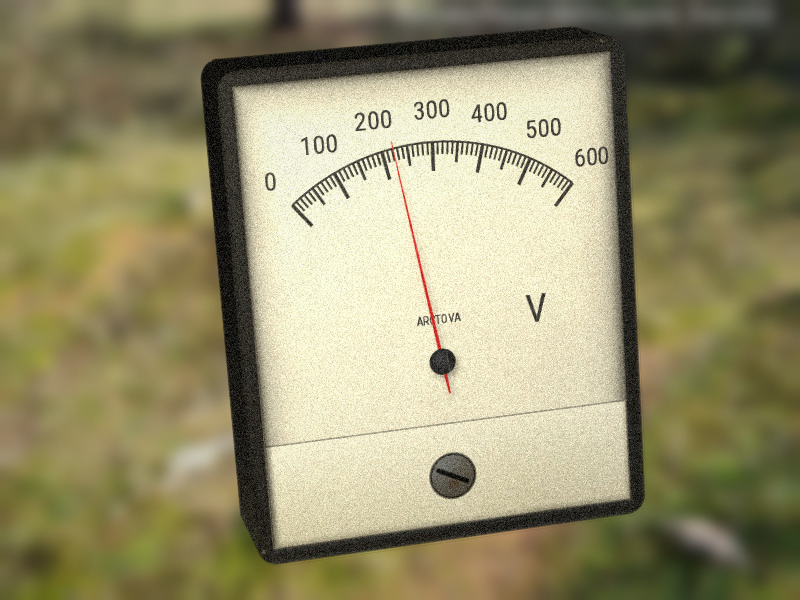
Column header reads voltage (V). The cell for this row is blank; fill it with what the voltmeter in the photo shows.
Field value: 220 V
